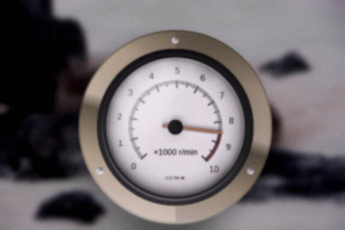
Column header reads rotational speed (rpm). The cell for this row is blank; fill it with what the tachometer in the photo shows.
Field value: 8500 rpm
